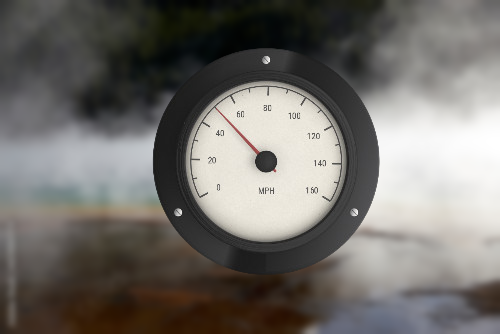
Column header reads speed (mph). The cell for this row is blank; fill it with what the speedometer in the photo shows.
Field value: 50 mph
